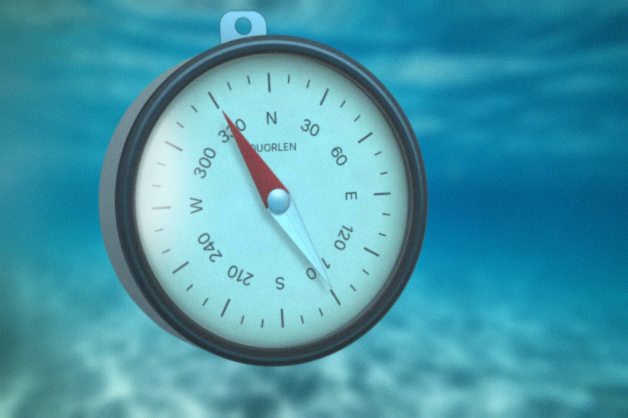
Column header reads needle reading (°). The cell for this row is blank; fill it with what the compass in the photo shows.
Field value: 330 °
